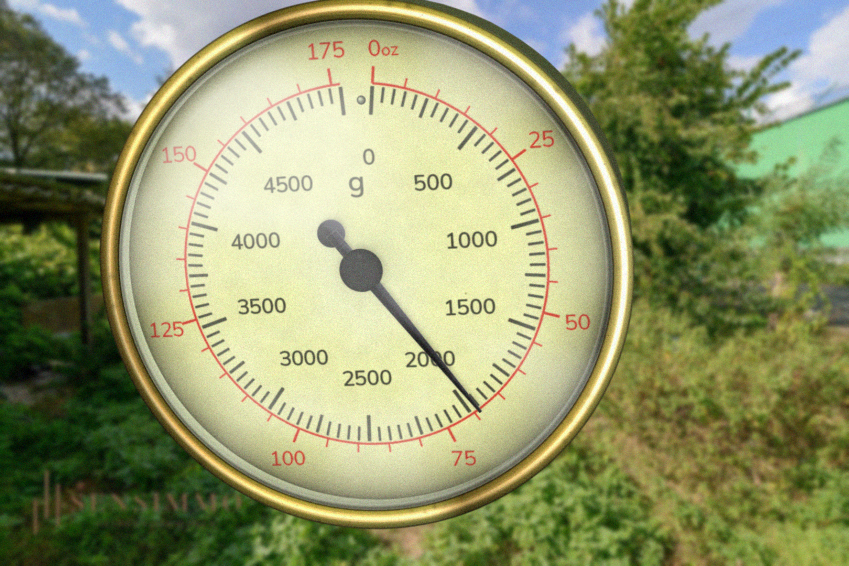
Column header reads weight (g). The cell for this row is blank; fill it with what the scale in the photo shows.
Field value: 1950 g
